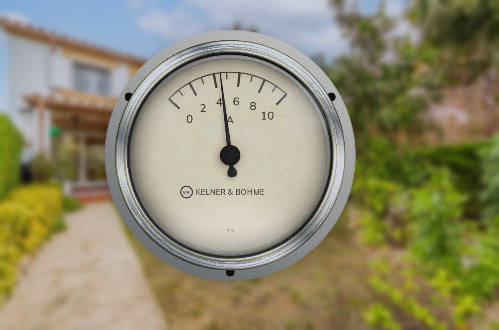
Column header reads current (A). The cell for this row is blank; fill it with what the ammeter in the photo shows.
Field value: 4.5 A
